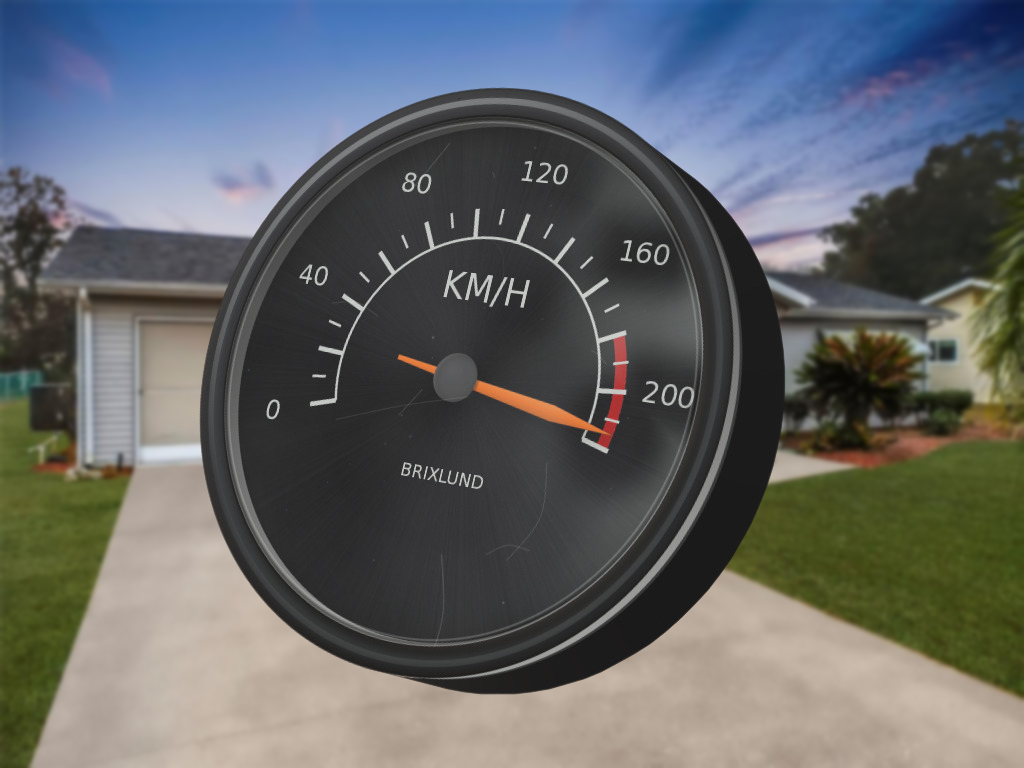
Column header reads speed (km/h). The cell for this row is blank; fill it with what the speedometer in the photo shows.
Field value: 215 km/h
